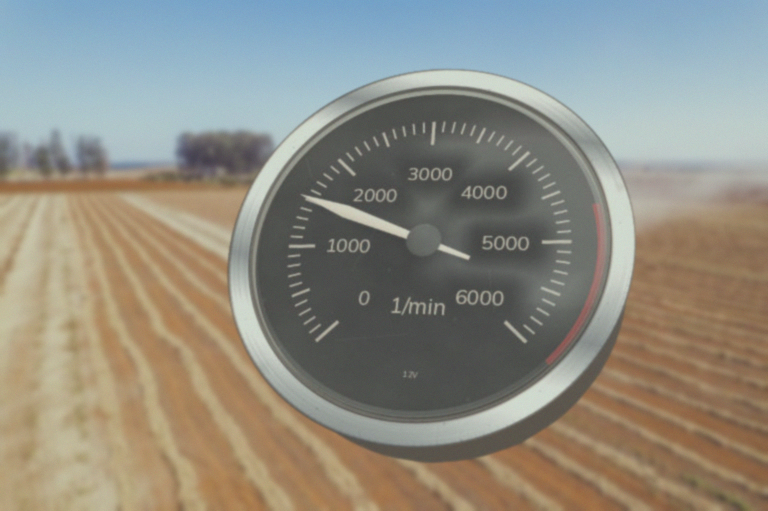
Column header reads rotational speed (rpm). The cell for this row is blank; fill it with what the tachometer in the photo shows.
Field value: 1500 rpm
